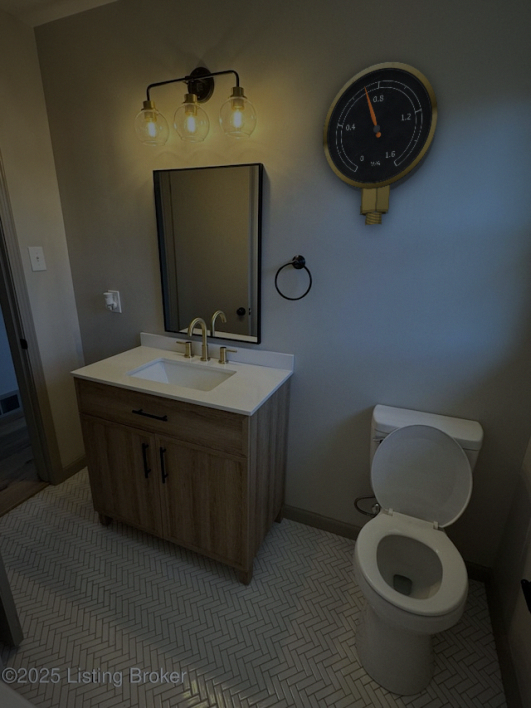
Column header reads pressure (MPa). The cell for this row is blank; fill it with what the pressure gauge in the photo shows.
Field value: 0.7 MPa
